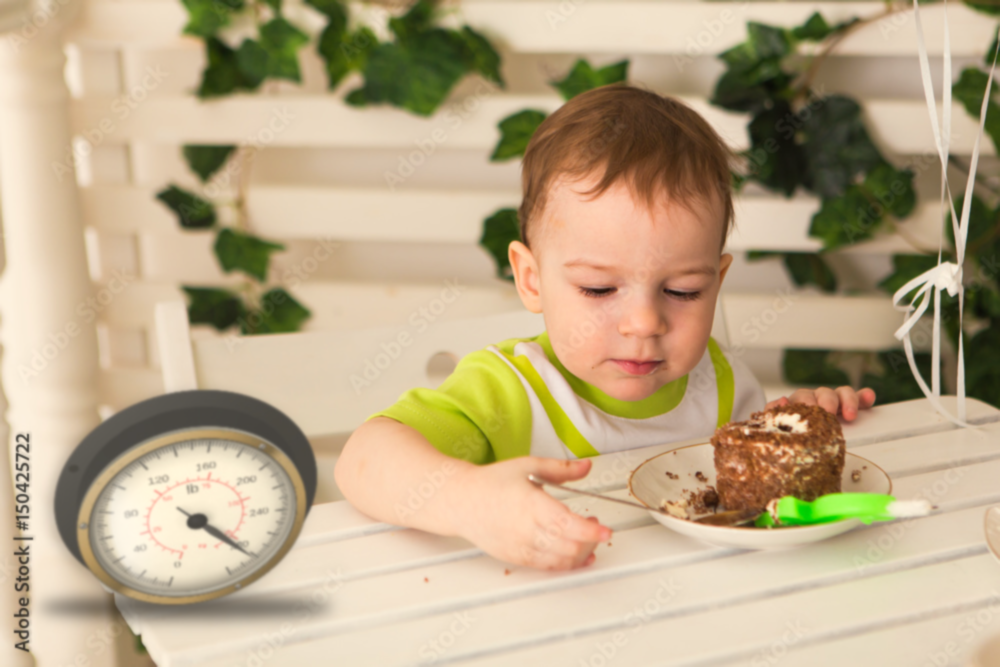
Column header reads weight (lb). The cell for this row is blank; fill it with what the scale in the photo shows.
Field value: 280 lb
